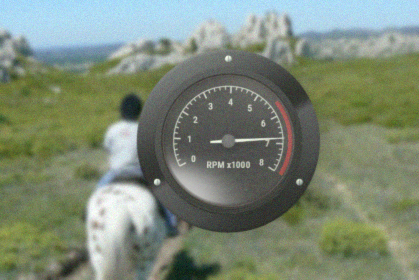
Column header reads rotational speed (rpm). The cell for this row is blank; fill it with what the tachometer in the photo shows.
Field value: 6800 rpm
